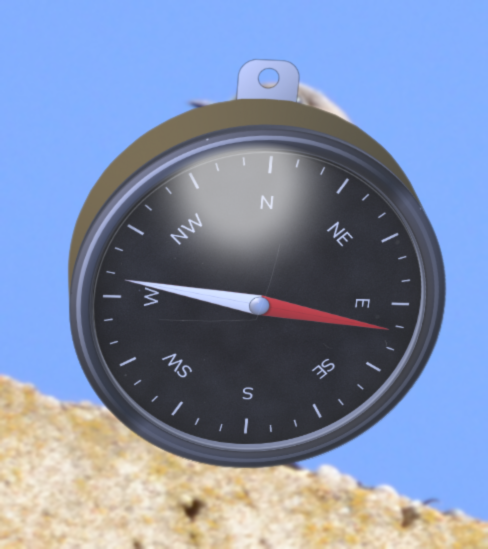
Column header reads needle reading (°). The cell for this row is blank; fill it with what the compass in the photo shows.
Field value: 100 °
